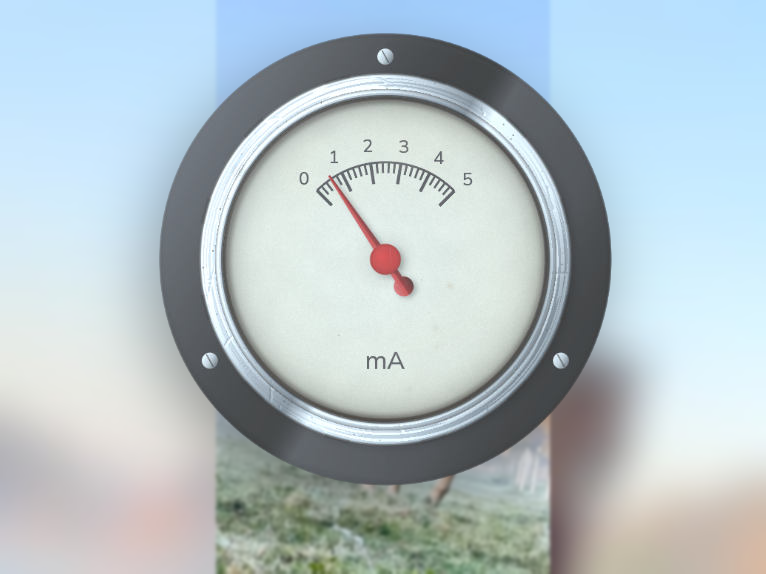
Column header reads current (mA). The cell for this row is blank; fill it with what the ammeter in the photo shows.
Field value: 0.6 mA
